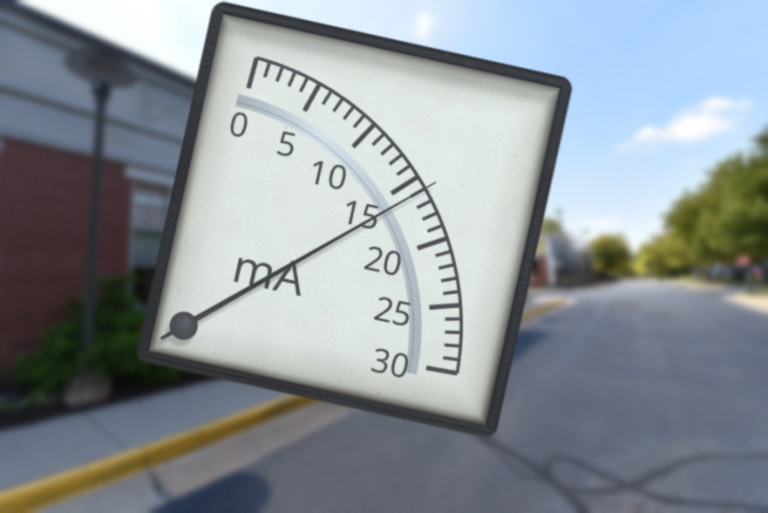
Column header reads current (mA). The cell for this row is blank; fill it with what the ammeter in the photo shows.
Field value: 16 mA
